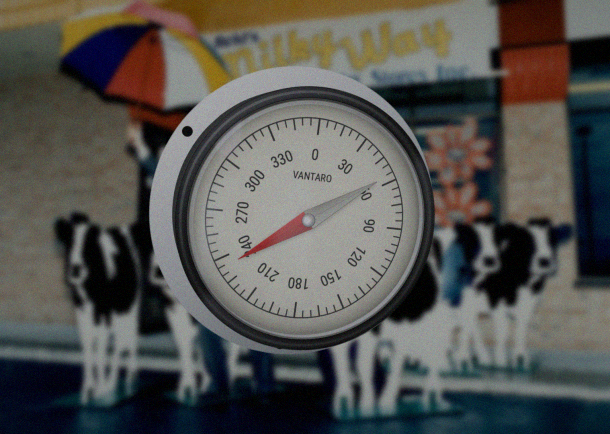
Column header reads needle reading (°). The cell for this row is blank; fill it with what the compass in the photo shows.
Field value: 235 °
